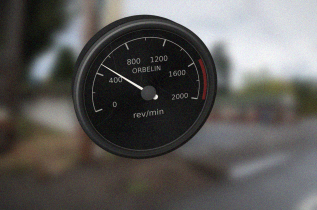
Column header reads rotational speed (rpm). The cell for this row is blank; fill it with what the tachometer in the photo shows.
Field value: 500 rpm
